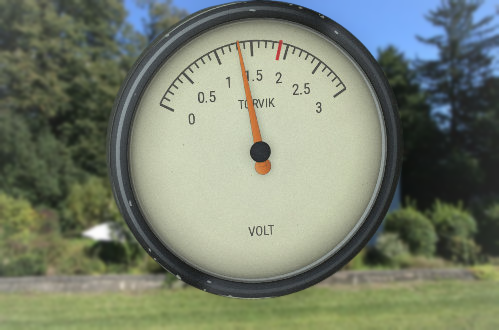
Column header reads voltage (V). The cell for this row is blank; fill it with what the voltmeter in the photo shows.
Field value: 1.3 V
